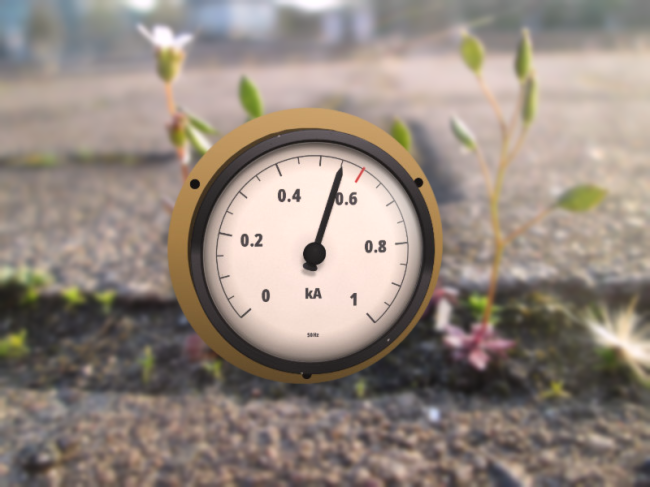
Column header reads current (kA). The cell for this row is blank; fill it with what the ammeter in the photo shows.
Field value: 0.55 kA
